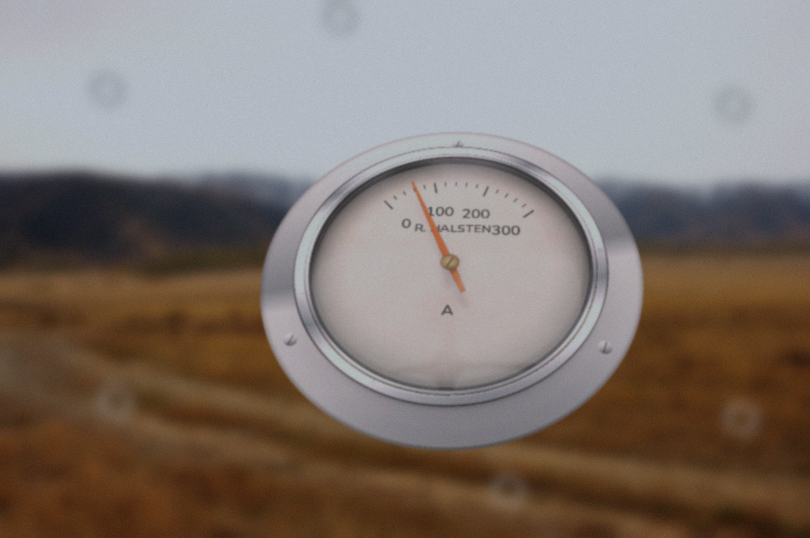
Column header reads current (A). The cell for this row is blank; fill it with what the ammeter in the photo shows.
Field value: 60 A
